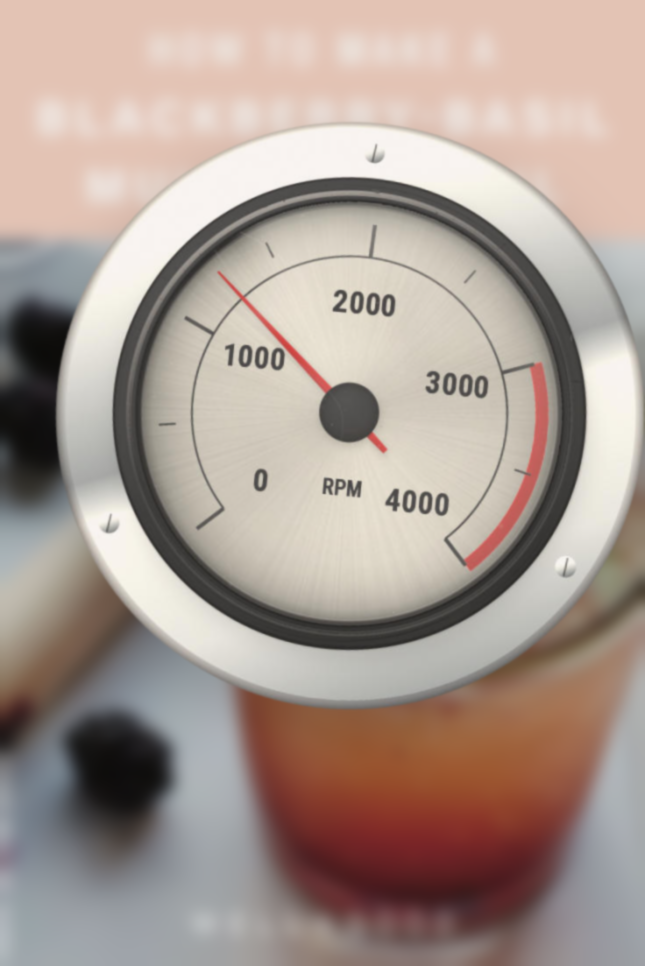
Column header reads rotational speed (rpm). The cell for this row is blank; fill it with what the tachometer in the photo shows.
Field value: 1250 rpm
